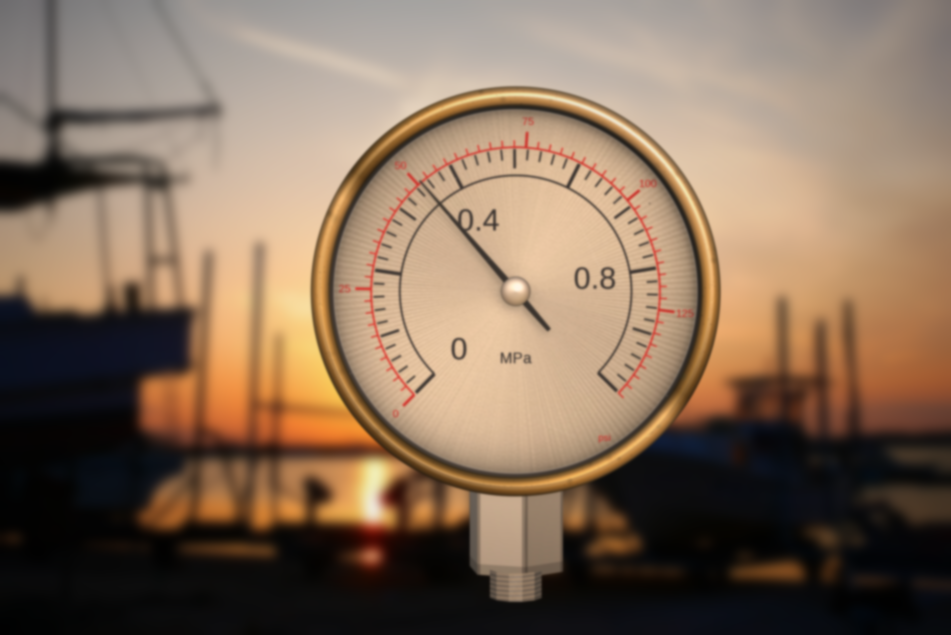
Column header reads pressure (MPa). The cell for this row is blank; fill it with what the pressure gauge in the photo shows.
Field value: 0.35 MPa
